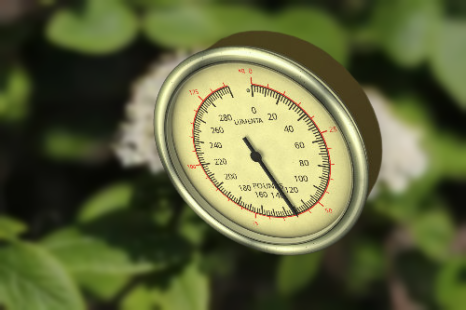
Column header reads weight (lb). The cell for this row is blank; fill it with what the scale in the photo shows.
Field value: 130 lb
